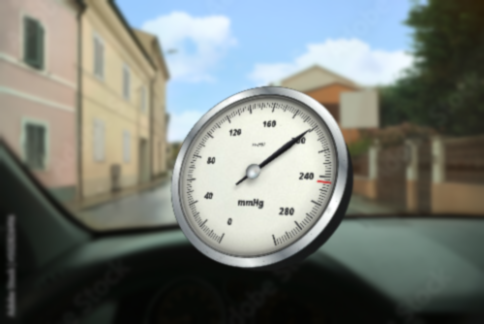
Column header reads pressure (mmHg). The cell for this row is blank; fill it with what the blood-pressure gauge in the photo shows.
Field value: 200 mmHg
